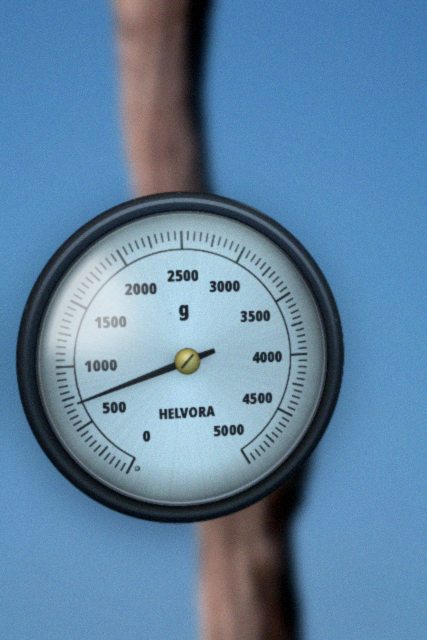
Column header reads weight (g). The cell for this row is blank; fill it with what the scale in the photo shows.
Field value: 700 g
